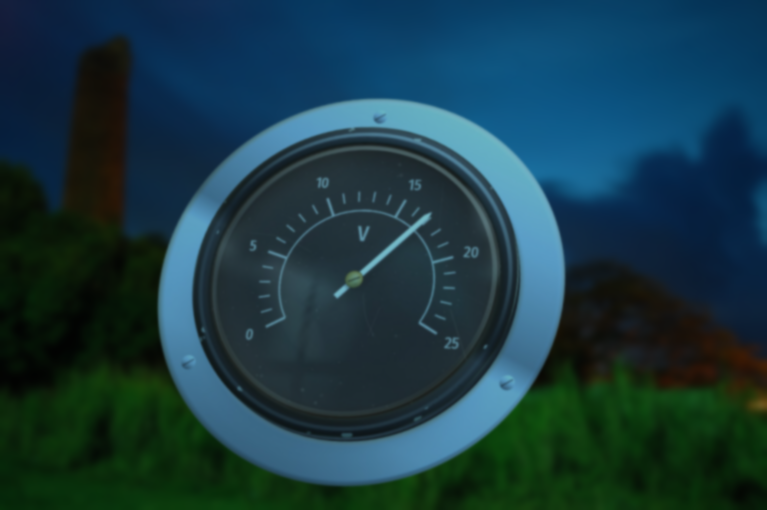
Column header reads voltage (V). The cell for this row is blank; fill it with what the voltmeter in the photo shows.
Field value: 17 V
